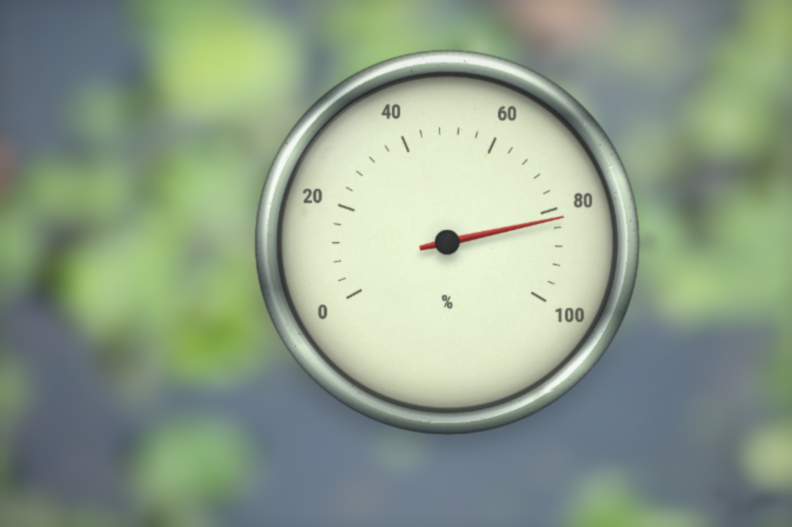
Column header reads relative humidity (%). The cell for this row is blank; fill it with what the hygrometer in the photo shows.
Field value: 82 %
